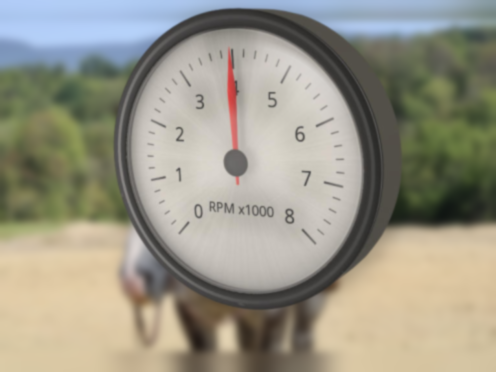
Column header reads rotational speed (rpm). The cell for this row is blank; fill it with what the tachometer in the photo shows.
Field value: 4000 rpm
